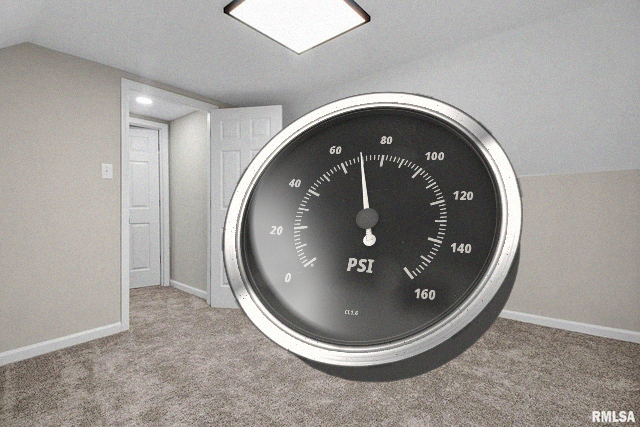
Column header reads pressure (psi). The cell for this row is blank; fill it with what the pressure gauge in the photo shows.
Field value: 70 psi
